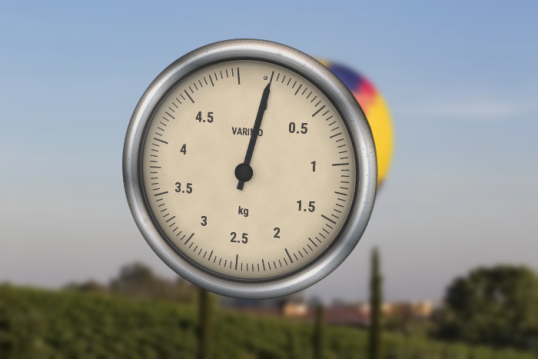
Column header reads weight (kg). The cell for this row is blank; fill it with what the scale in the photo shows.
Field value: 0 kg
